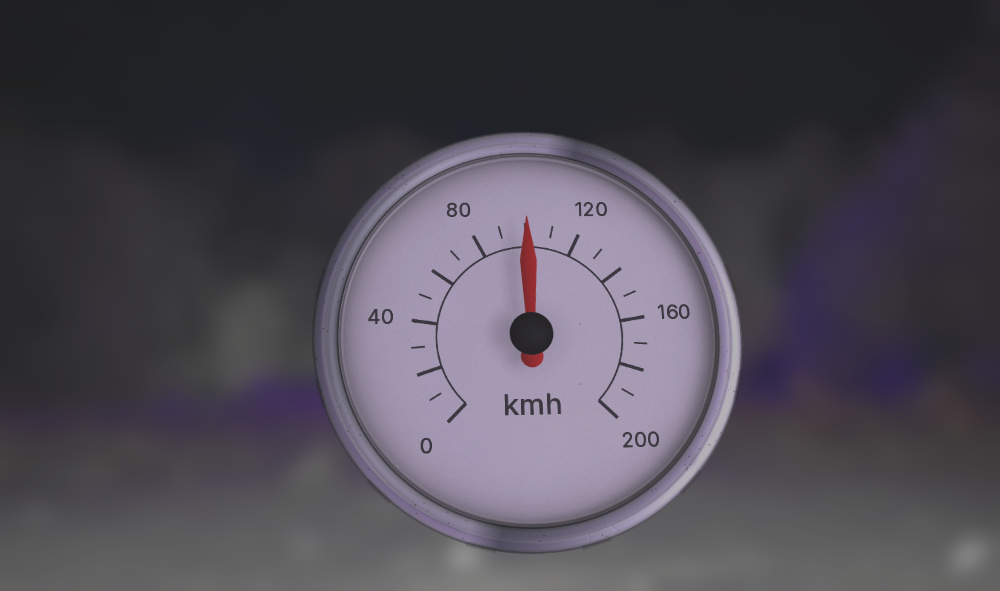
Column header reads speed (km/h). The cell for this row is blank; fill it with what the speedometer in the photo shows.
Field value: 100 km/h
